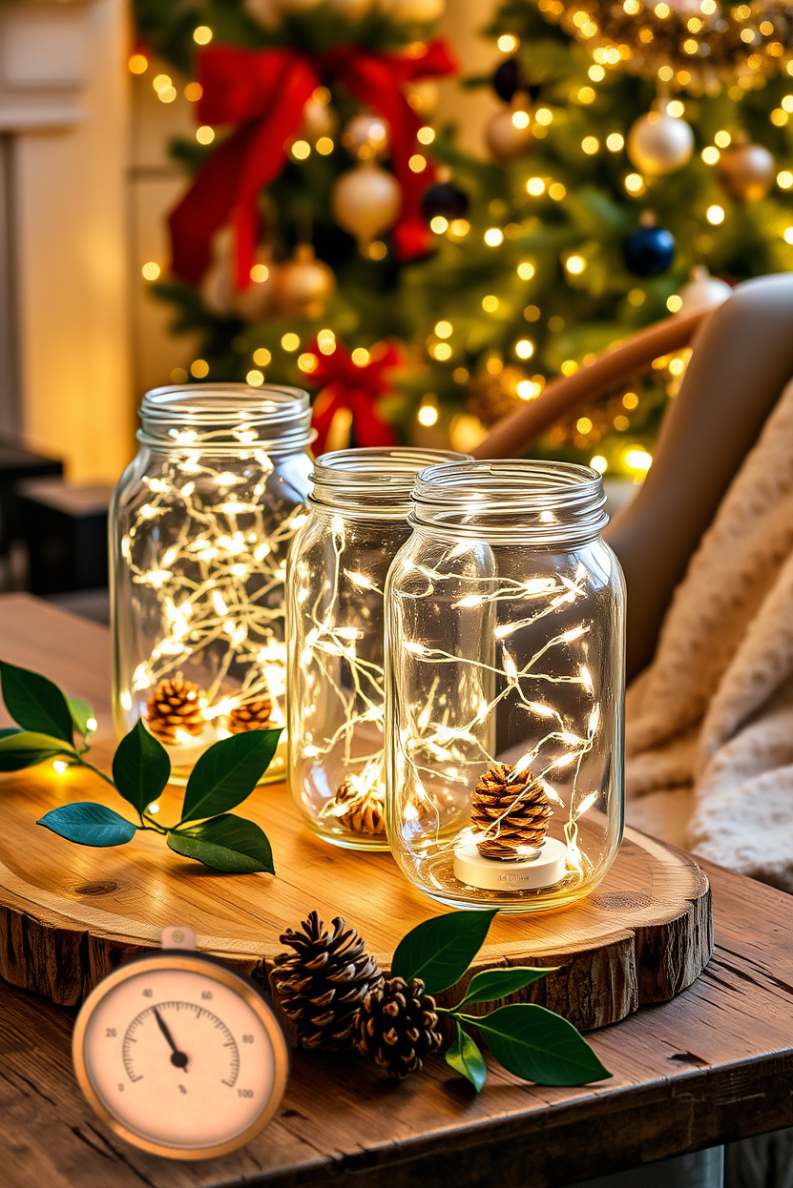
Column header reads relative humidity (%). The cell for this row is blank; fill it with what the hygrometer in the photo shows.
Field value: 40 %
